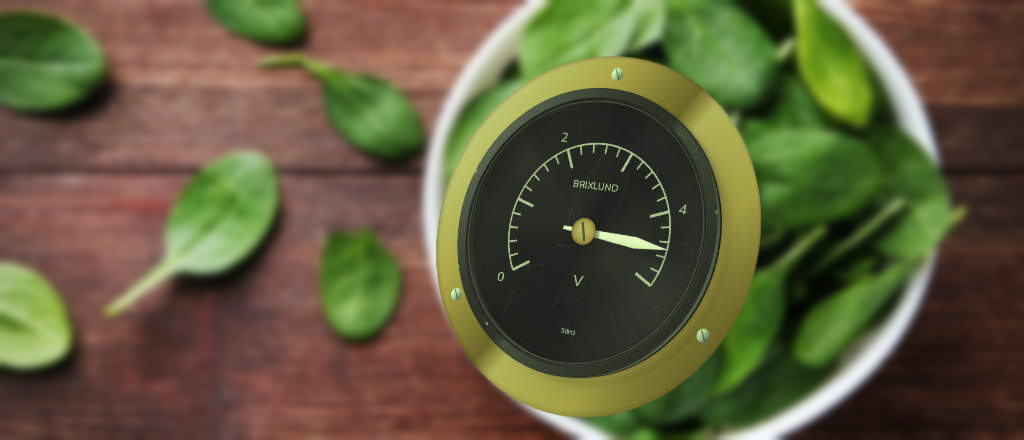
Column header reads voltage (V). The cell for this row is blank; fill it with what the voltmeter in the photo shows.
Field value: 4.5 V
